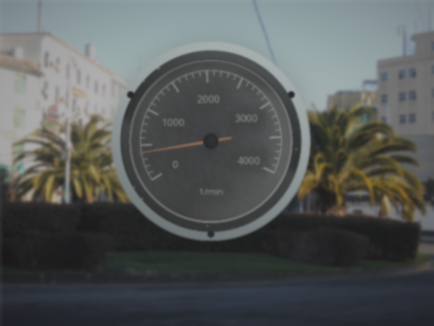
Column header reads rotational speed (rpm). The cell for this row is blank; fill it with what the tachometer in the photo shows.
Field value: 400 rpm
